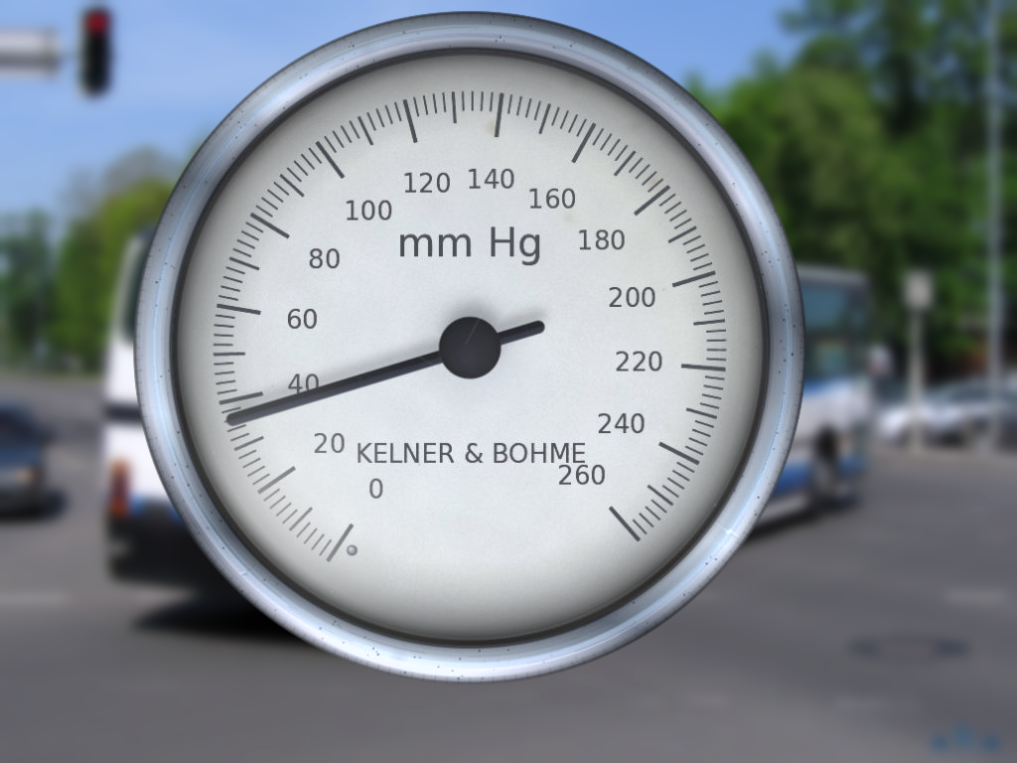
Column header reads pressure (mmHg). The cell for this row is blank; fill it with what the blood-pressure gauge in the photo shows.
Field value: 36 mmHg
